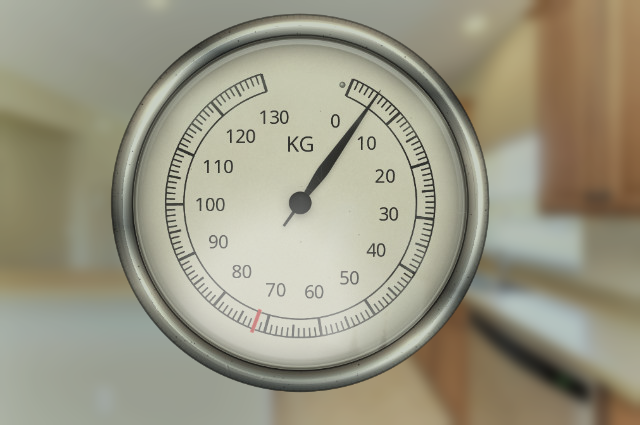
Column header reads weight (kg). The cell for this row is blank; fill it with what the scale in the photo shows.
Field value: 5 kg
